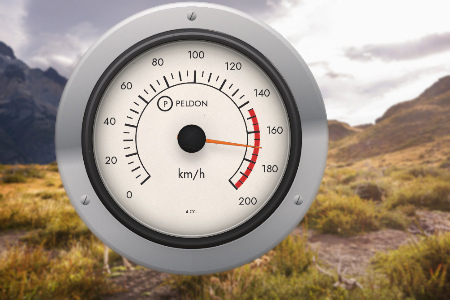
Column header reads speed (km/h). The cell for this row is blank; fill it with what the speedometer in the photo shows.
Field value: 170 km/h
